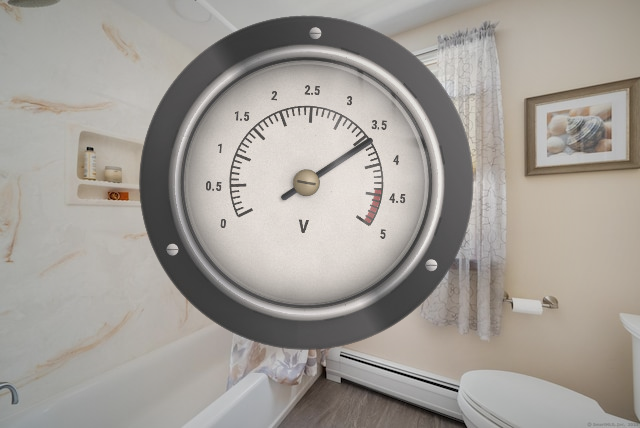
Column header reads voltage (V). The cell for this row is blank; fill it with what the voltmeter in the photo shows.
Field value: 3.6 V
